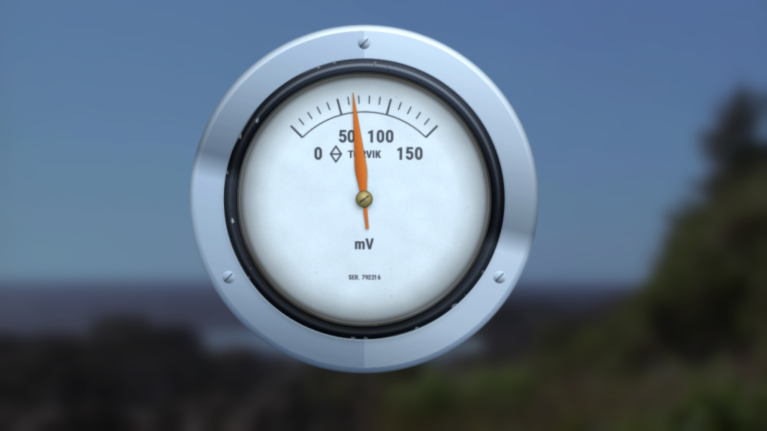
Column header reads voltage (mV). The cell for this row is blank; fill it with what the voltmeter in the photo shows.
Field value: 65 mV
